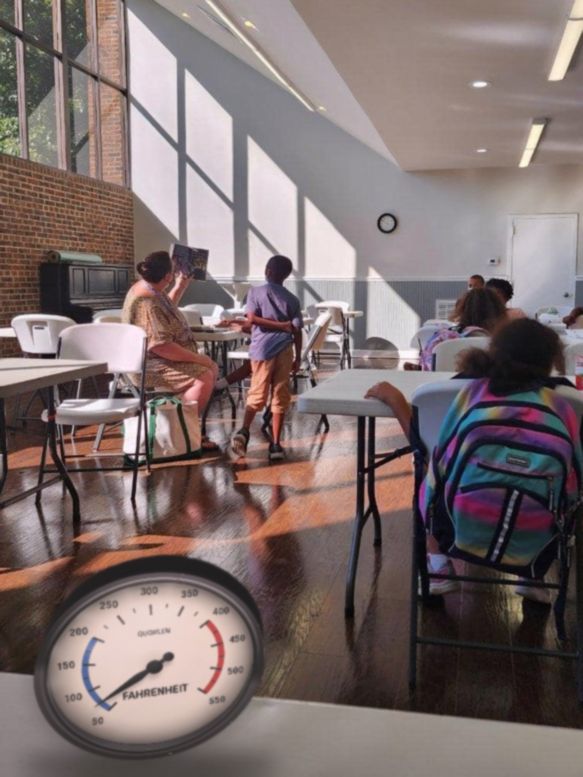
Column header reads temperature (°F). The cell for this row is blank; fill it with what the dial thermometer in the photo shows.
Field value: 75 °F
